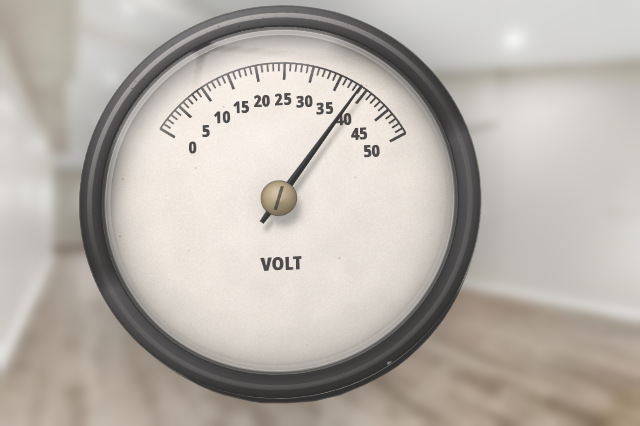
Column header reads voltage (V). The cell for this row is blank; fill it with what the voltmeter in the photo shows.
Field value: 39 V
